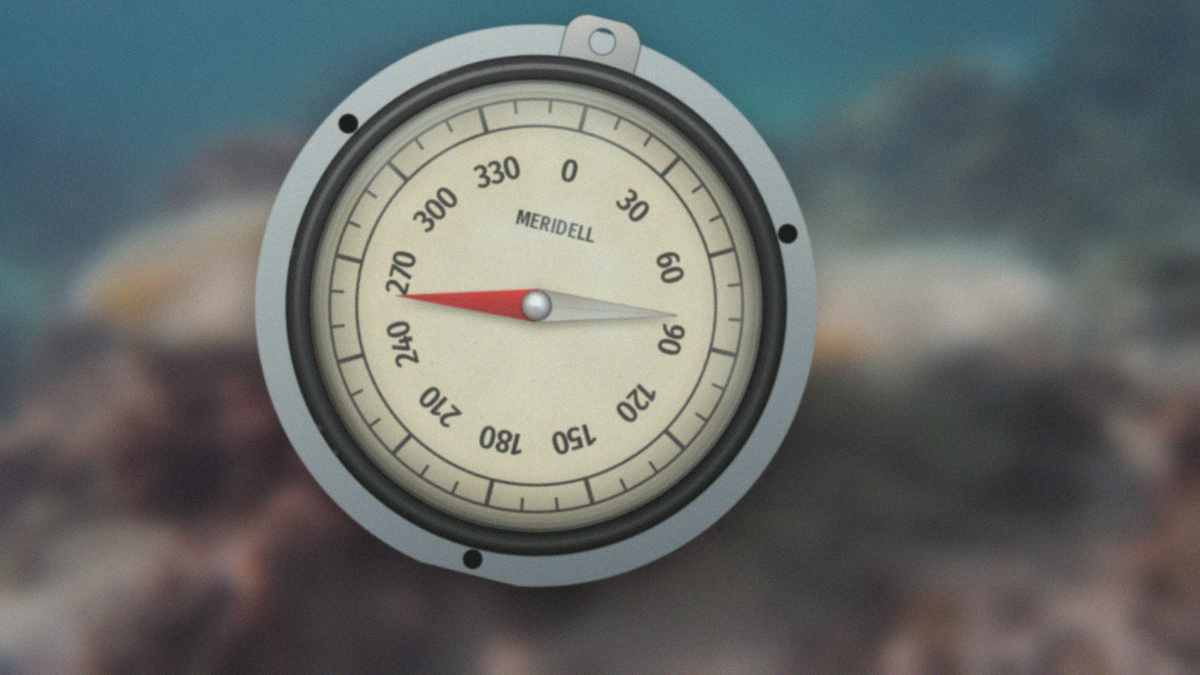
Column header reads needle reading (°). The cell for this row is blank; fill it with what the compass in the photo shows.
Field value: 260 °
